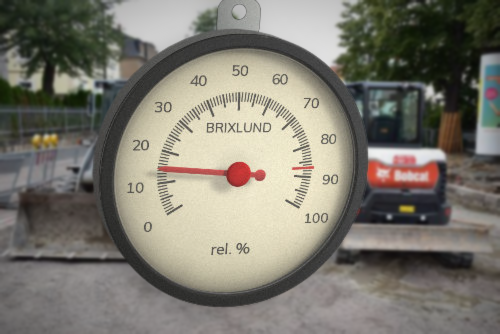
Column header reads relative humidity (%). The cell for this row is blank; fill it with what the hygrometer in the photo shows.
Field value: 15 %
